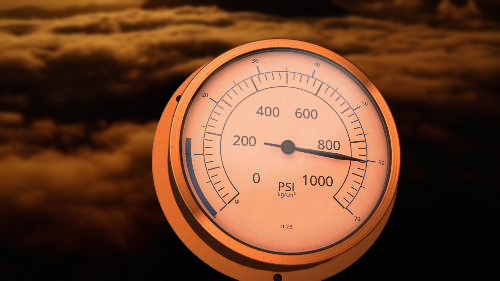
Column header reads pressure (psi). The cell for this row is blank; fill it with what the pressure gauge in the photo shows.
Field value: 860 psi
